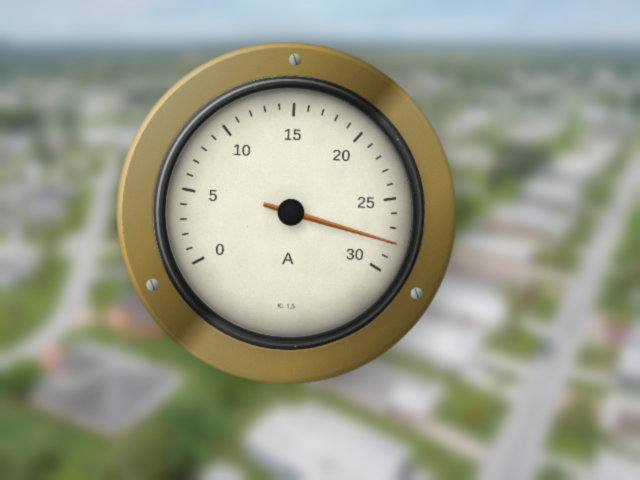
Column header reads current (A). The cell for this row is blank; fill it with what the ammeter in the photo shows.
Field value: 28 A
